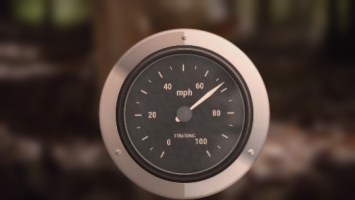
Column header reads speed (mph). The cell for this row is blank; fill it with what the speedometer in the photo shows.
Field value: 67.5 mph
